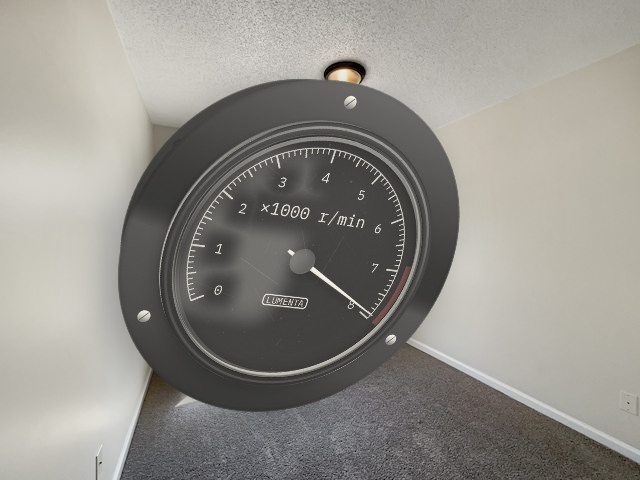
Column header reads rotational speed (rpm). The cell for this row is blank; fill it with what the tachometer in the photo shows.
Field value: 7900 rpm
